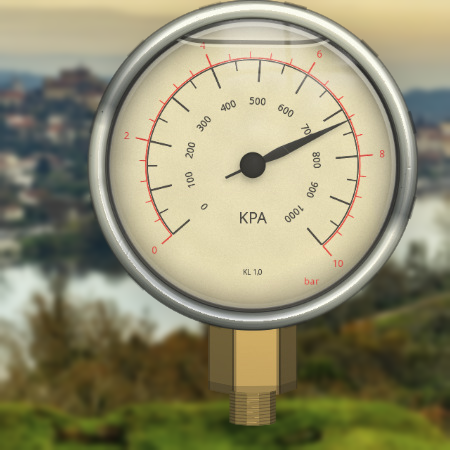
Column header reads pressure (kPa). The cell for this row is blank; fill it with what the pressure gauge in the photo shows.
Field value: 725 kPa
